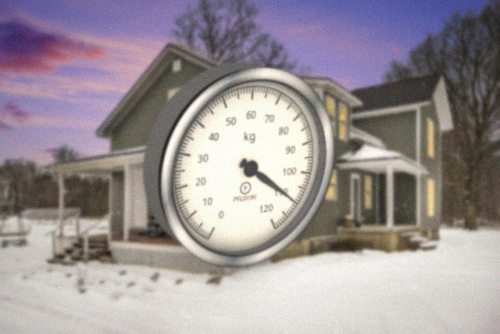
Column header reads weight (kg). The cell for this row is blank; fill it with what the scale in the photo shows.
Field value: 110 kg
